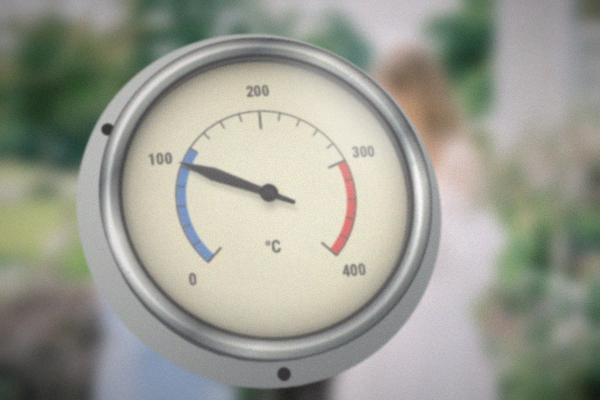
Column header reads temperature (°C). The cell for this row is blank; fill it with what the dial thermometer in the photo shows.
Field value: 100 °C
